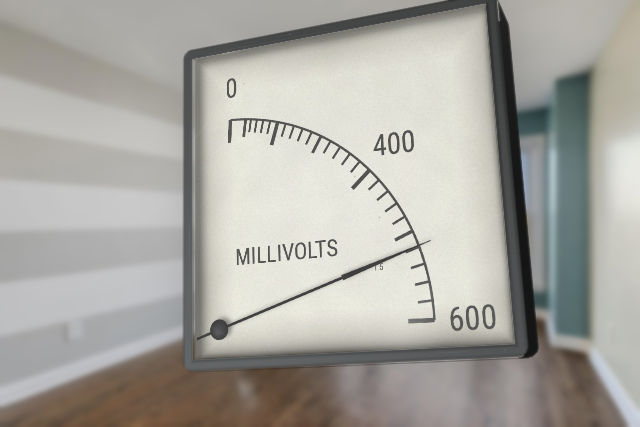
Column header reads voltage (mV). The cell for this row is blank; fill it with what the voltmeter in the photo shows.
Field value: 520 mV
